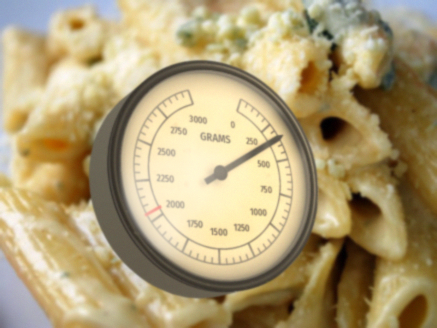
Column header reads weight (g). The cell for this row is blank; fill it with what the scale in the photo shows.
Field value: 350 g
